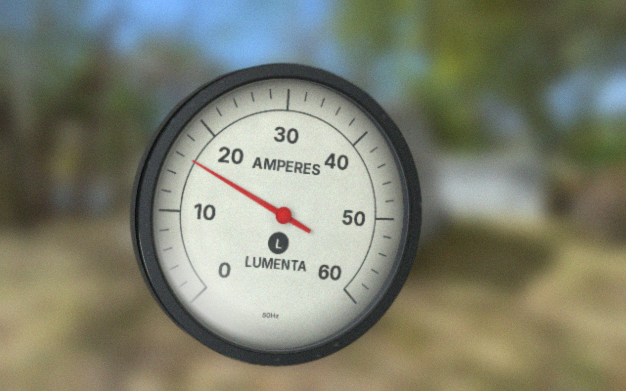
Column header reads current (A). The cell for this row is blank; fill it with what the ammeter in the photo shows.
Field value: 16 A
